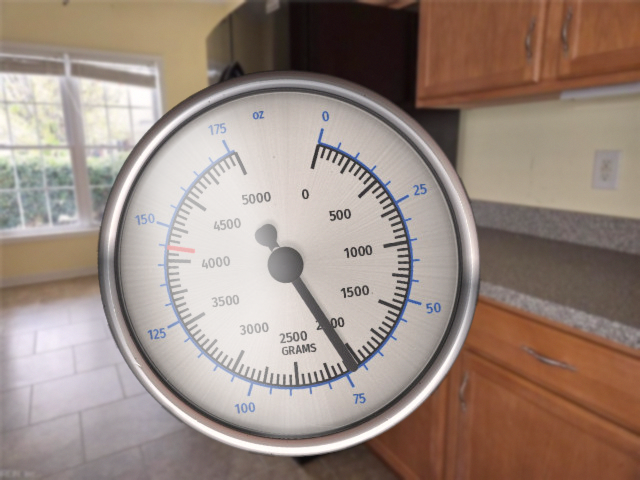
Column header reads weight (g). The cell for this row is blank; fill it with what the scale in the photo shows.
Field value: 2050 g
